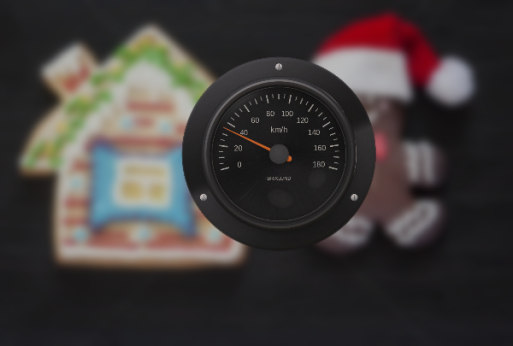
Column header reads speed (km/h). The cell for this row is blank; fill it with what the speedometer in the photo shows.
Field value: 35 km/h
